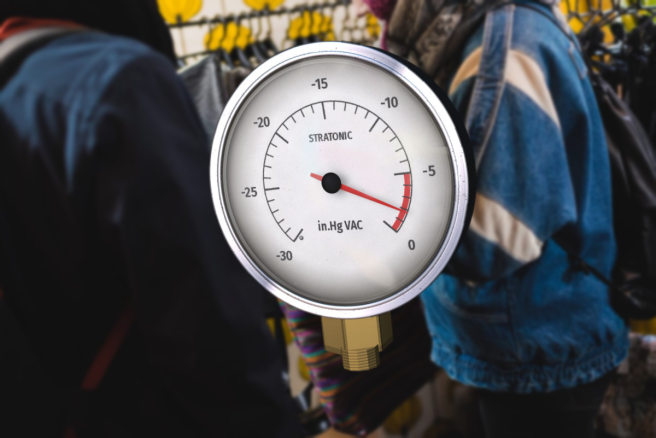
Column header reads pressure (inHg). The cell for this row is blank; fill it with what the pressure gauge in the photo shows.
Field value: -2 inHg
